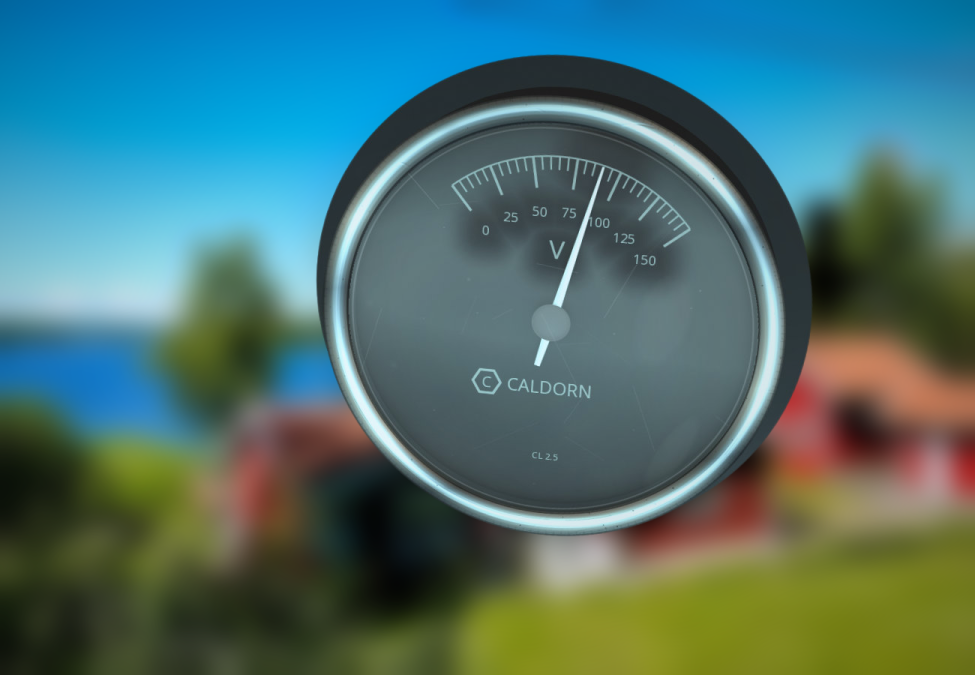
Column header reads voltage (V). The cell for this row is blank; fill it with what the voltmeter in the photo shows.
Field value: 90 V
